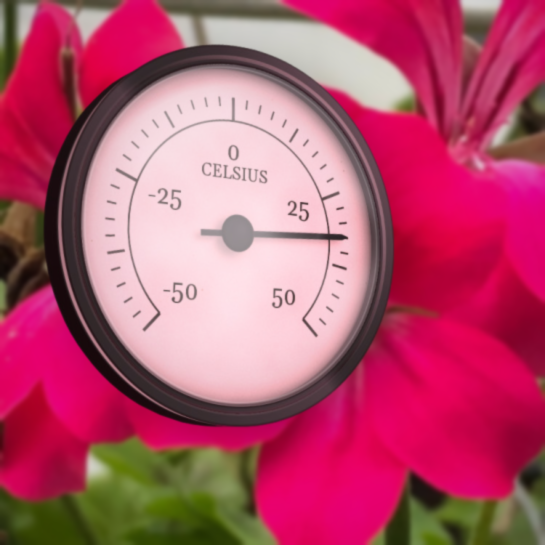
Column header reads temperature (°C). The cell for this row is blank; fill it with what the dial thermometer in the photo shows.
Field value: 32.5 °C
